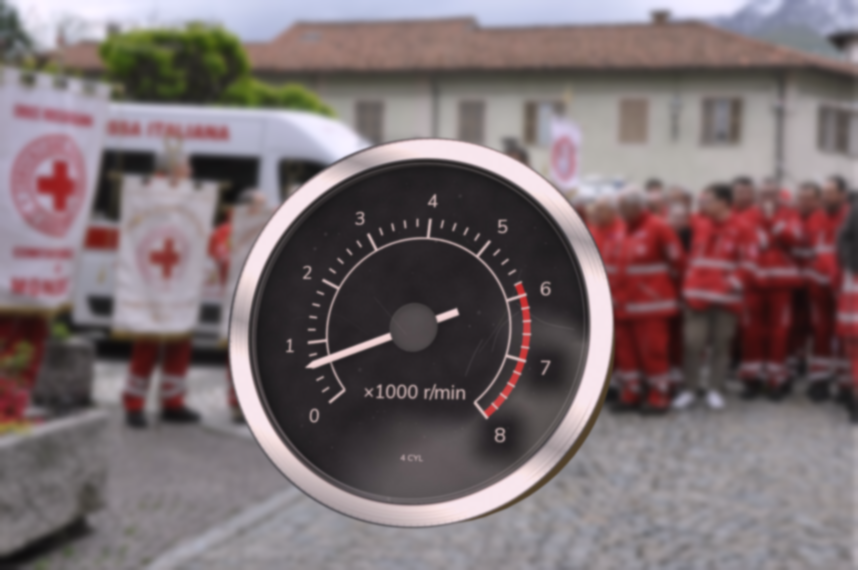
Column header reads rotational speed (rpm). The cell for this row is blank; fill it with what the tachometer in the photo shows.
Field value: 600 rpm
